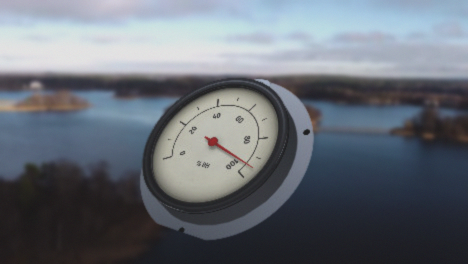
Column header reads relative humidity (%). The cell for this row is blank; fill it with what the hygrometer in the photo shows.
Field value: 95 %
